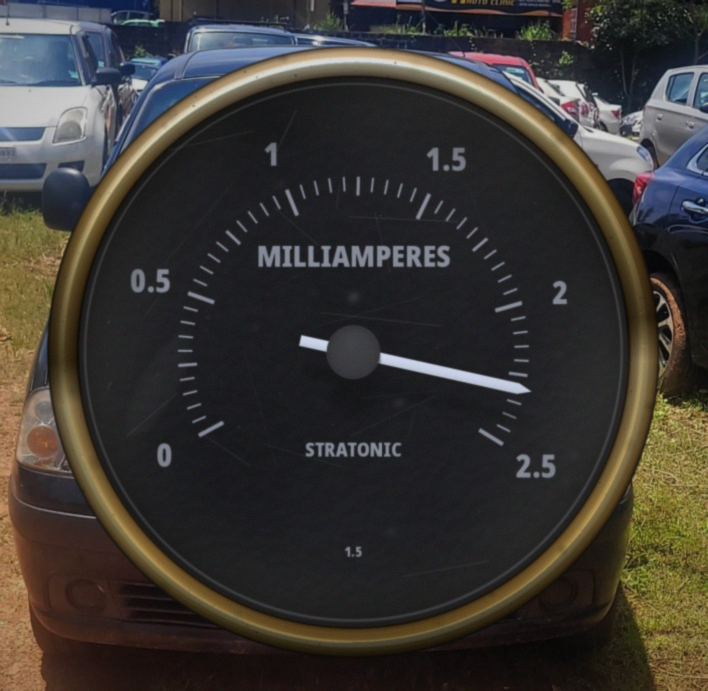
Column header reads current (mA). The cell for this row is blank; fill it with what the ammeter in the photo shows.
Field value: 2.3 mA
